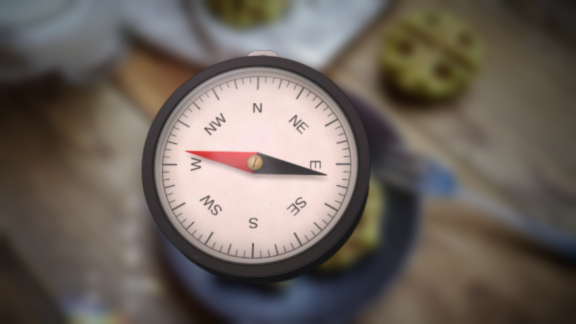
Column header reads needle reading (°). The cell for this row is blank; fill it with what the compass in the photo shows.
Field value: 280 °
